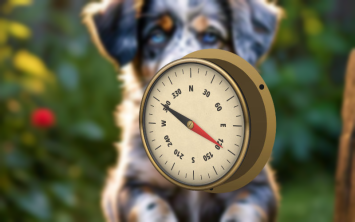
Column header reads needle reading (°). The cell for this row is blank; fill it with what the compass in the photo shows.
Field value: 120 °
